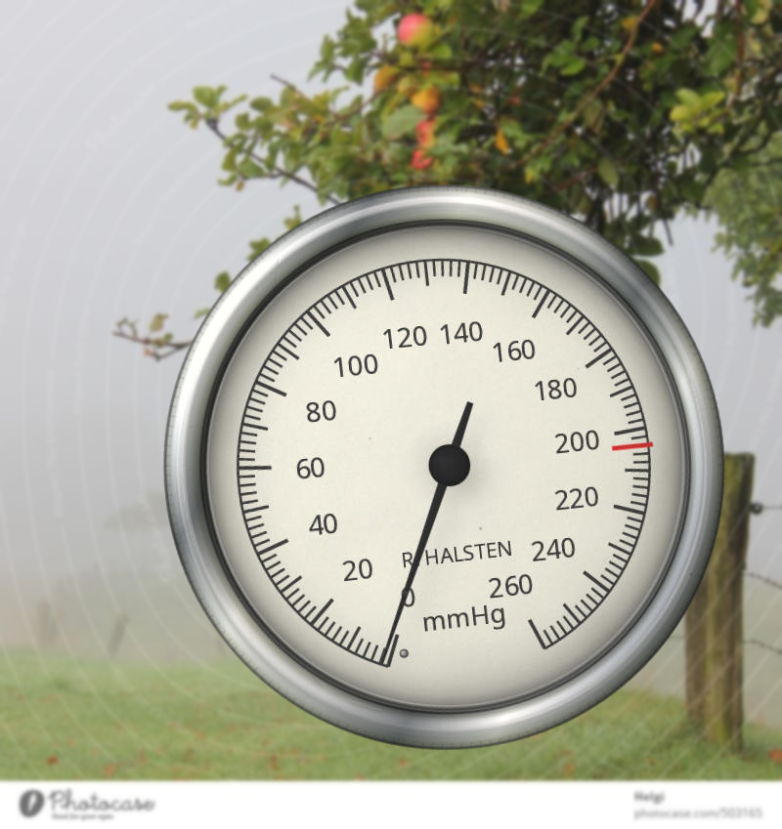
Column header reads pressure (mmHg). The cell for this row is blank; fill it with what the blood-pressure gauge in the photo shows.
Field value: 2 mmHg
